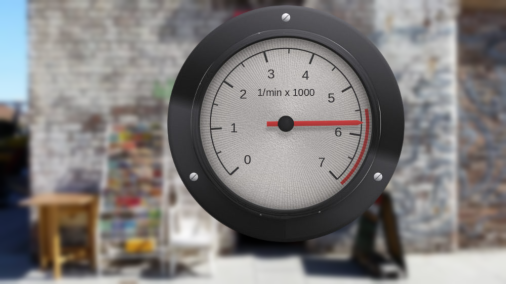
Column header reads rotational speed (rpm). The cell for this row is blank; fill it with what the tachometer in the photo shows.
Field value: 5750 rpm
